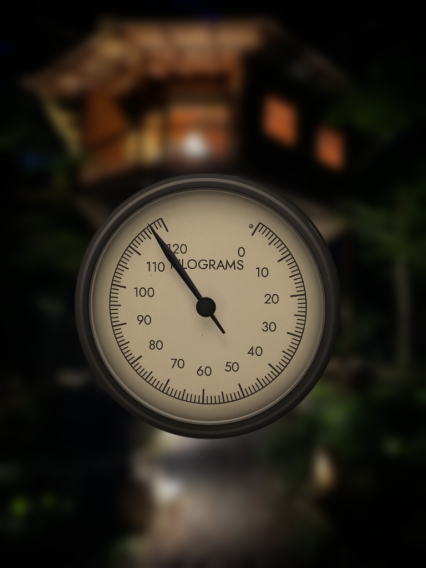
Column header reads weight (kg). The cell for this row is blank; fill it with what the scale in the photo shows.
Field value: 117 kg
